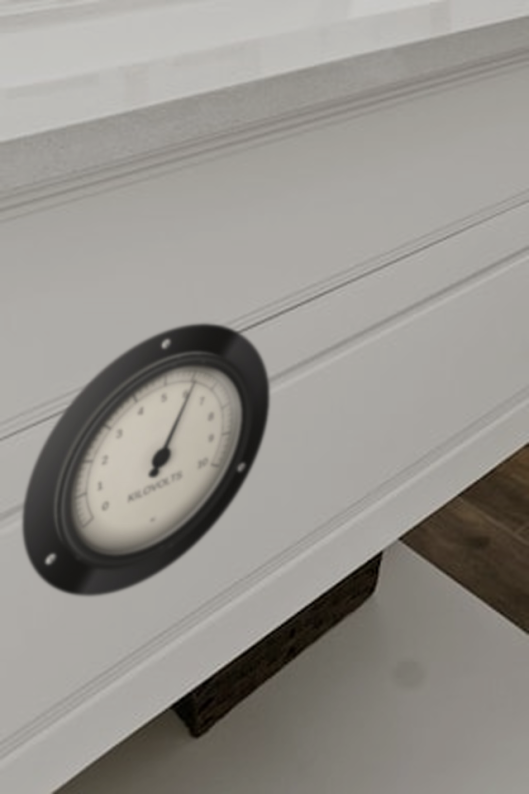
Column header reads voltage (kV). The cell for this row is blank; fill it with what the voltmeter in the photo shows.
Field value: 6 kV
